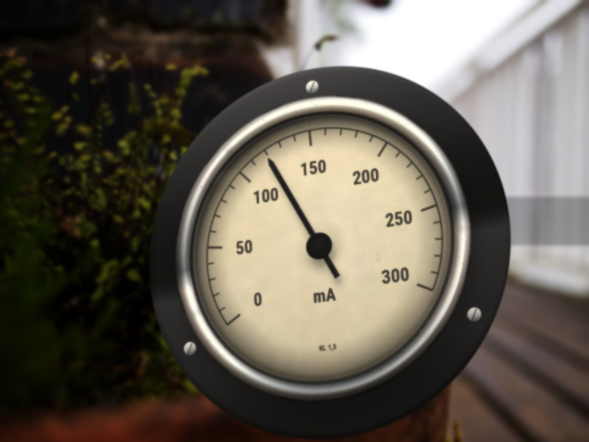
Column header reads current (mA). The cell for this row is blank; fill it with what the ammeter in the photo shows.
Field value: 120 mA
